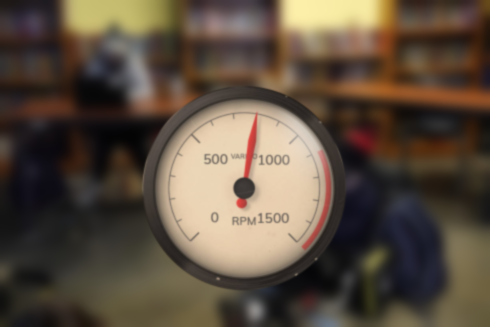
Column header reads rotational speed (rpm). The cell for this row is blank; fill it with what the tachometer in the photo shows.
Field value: 800 rpm
